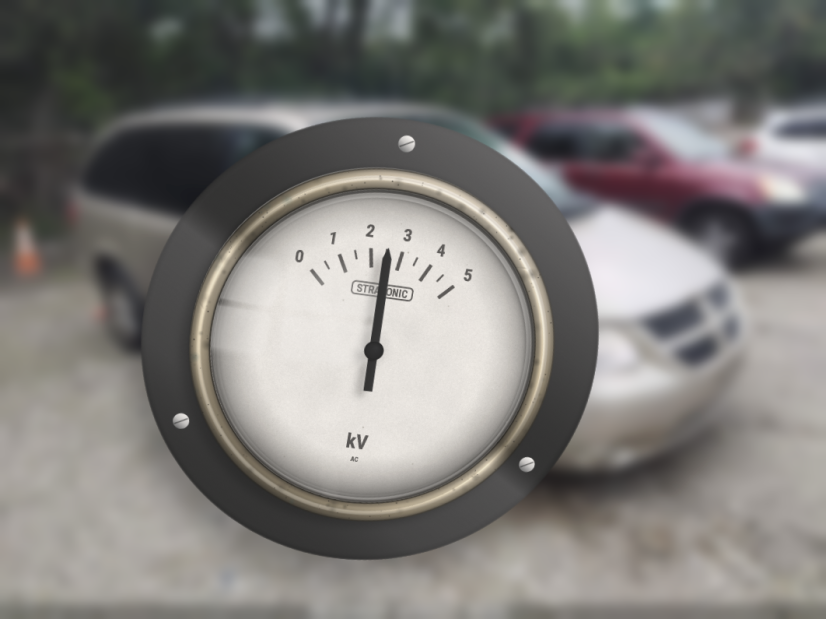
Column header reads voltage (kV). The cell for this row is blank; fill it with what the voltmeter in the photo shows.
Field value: 2.5 kV
